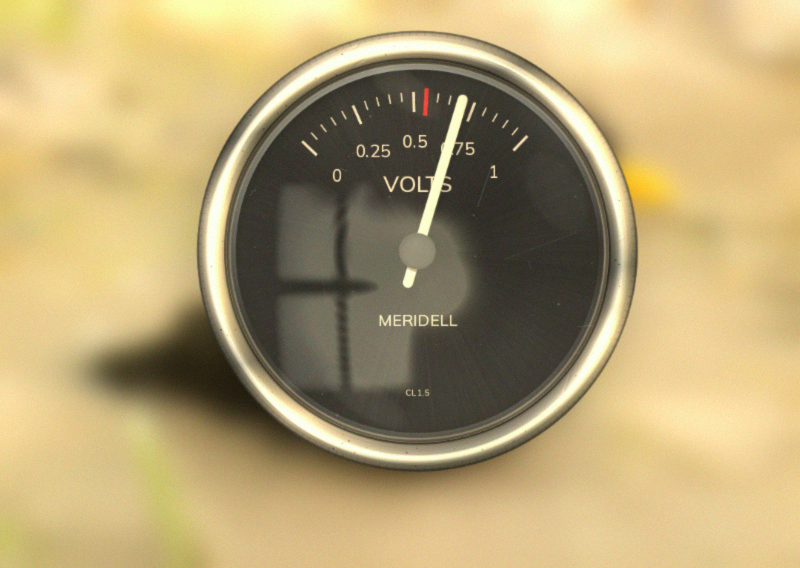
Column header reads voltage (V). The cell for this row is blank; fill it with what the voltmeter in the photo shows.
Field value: 0.7 V
